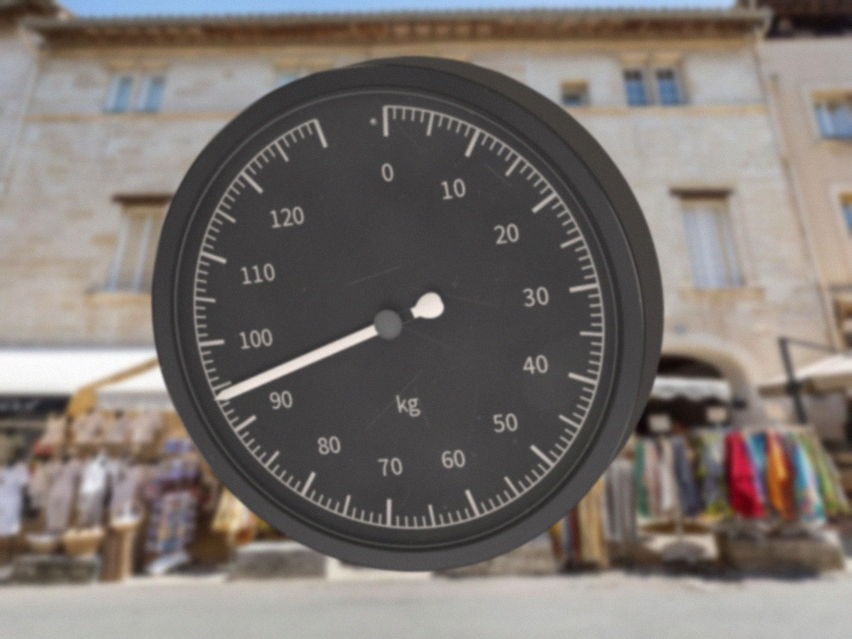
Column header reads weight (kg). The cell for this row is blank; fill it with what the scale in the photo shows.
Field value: 94 kg
